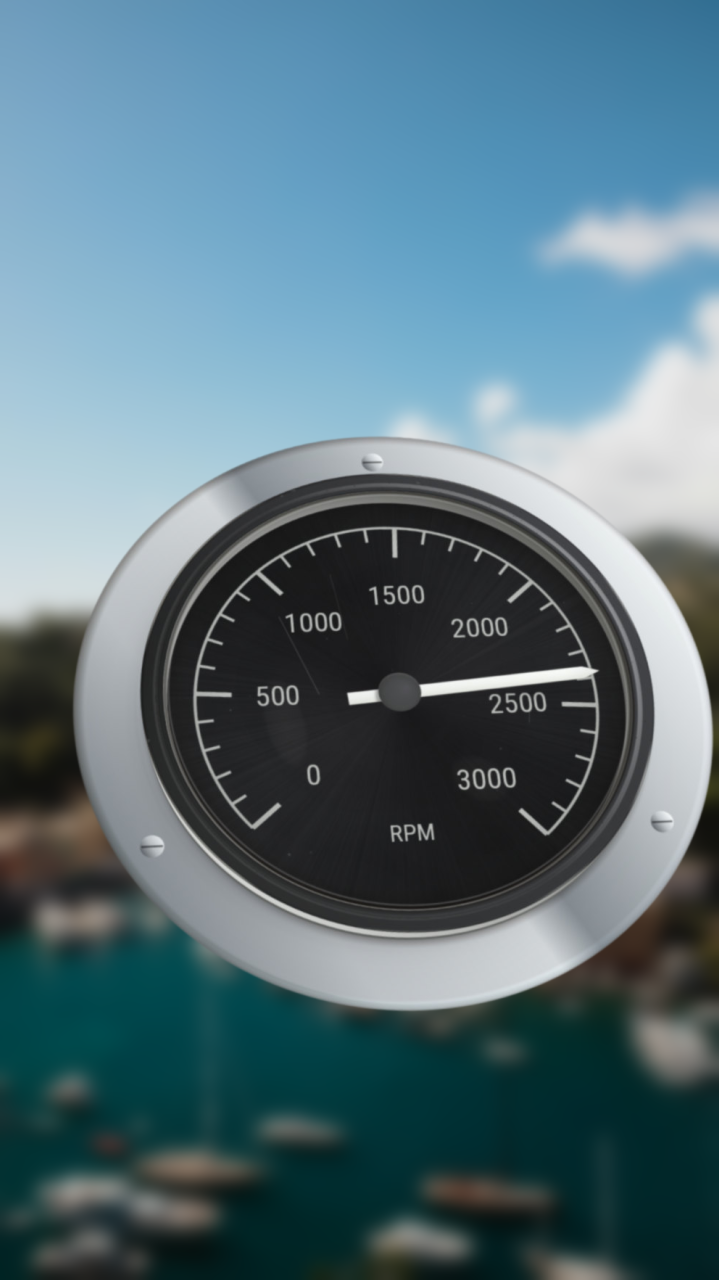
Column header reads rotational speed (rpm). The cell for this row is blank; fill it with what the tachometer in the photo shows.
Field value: 2400 rpm
